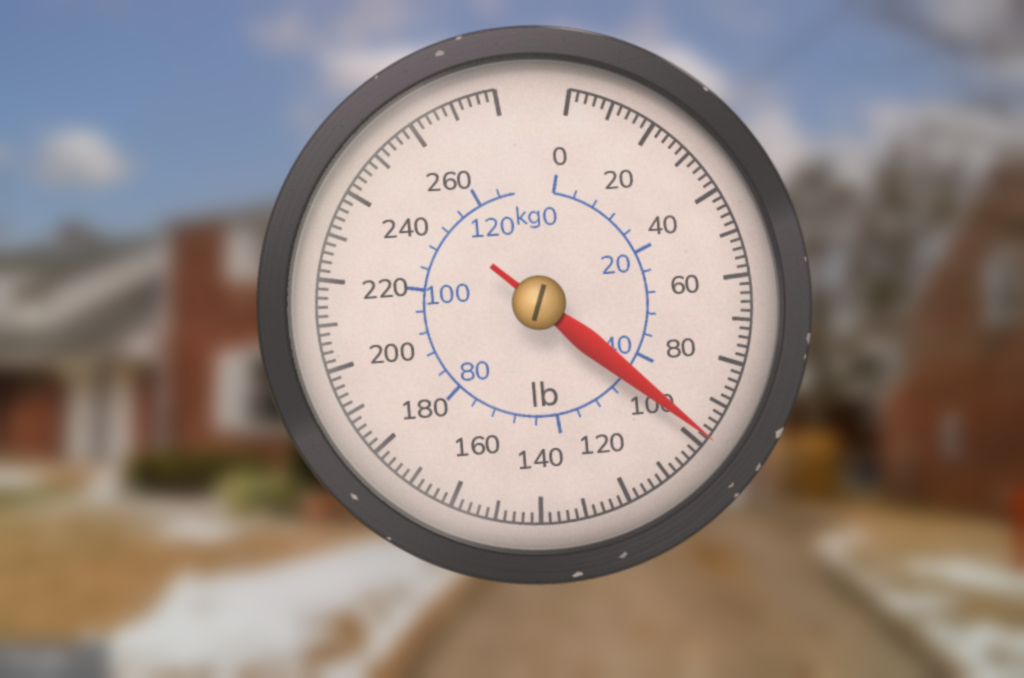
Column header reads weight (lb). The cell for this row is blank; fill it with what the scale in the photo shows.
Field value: 98 lb
